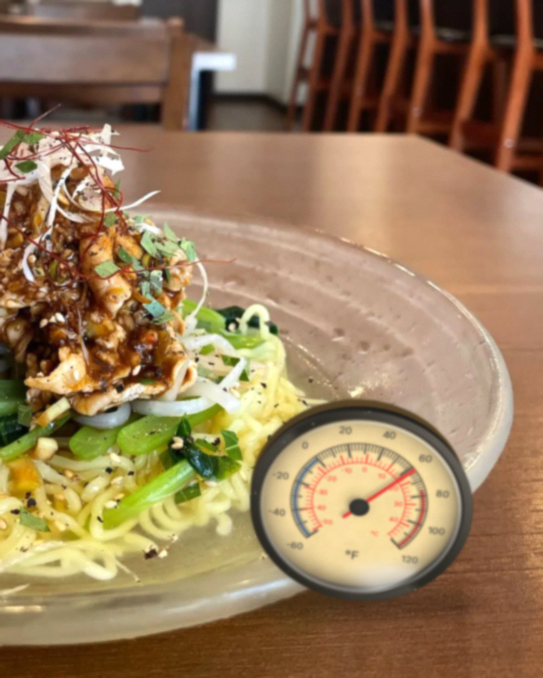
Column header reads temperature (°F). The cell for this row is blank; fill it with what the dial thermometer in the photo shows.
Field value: 60 °F
